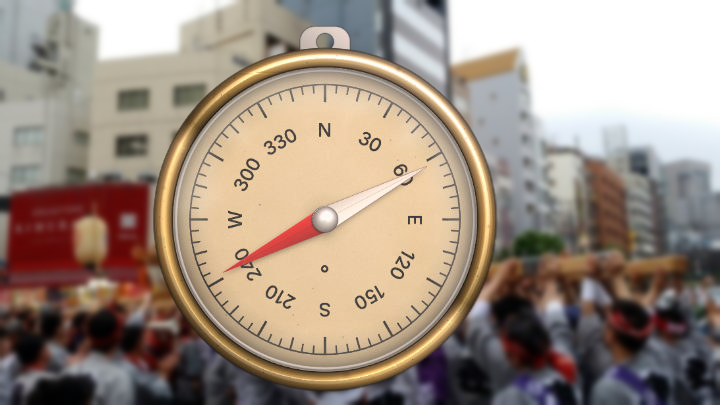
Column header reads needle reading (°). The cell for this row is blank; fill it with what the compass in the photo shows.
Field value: 242.5 °
